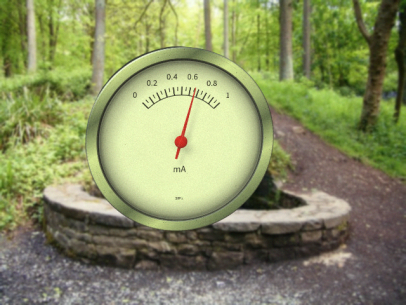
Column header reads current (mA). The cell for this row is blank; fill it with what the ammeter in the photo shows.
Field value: 0.65 mA
